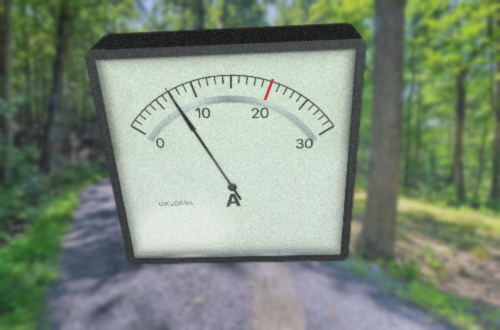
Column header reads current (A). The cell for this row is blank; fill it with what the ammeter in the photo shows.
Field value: 7 A
